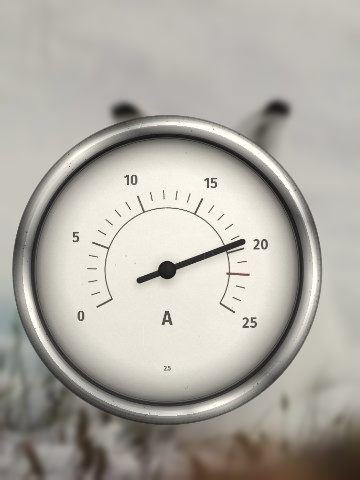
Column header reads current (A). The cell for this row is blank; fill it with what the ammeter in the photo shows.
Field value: 19.5 A
